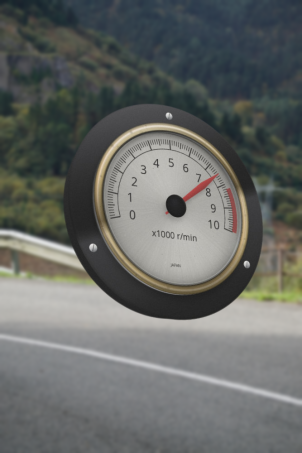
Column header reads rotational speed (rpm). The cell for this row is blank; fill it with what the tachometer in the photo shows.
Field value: 7500 rpm
